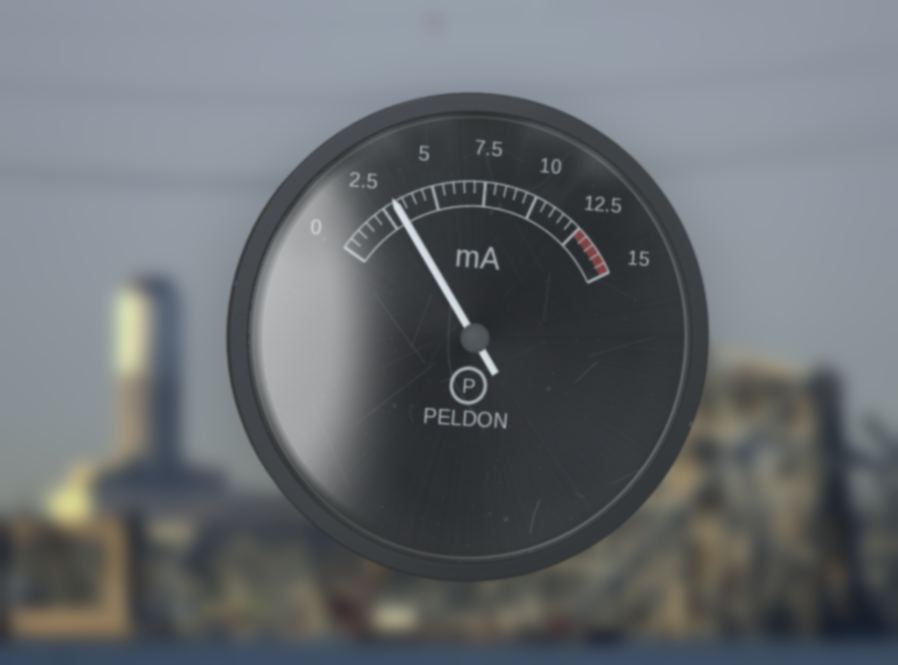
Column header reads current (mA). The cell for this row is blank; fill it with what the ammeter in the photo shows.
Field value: 3 mA
